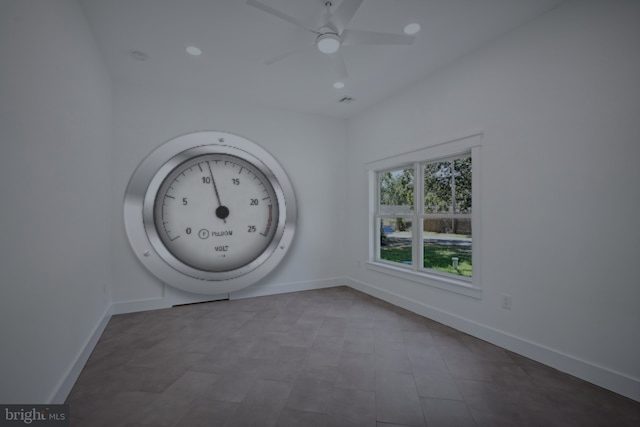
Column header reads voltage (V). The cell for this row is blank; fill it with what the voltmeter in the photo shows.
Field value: 11 V
